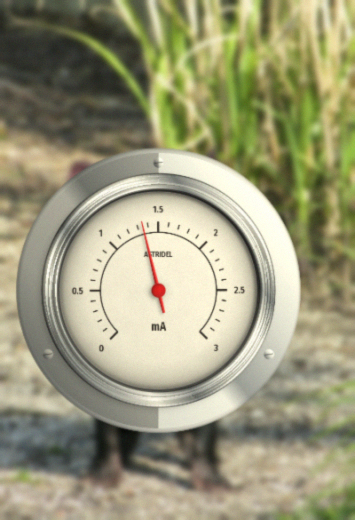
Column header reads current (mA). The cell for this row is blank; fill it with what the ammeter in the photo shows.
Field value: 1.35 mA
